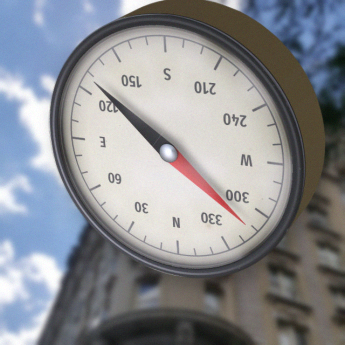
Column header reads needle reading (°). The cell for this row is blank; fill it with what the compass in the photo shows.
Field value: 310 °
